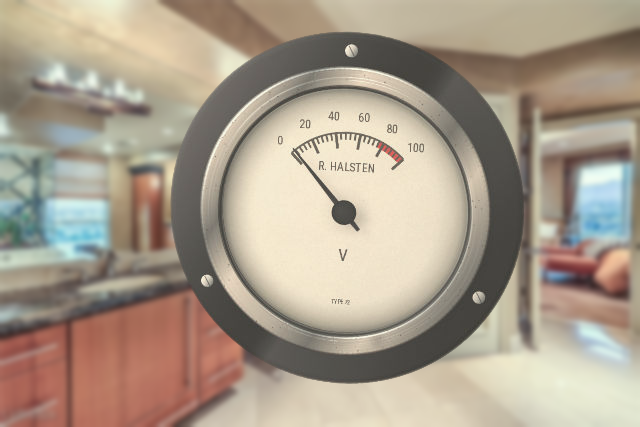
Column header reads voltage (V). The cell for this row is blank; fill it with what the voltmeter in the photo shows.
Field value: 4 V
